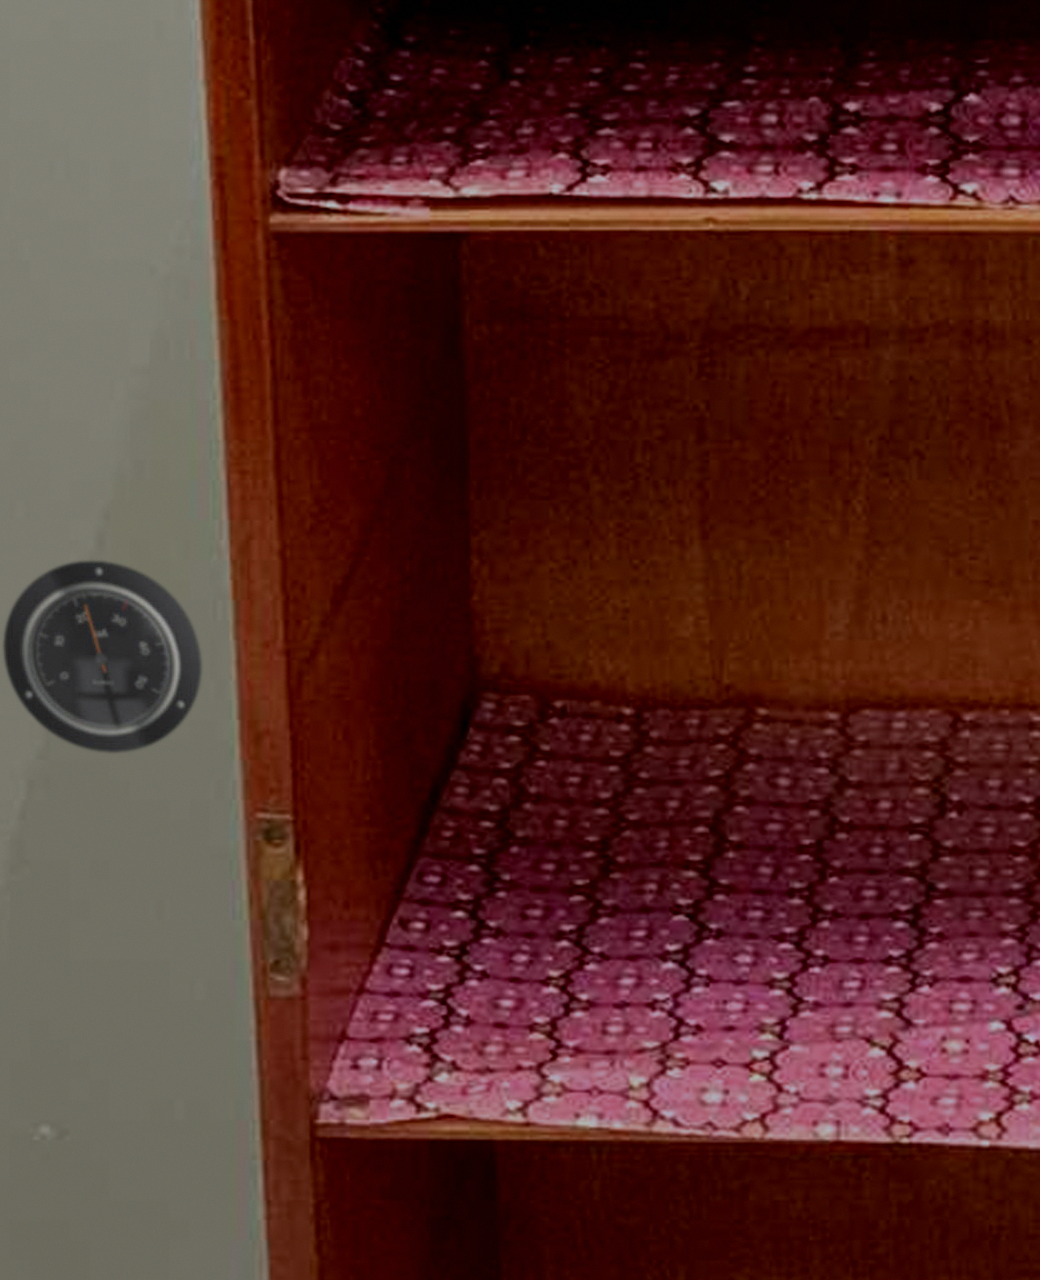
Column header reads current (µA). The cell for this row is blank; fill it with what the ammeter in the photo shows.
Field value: 22 µA
